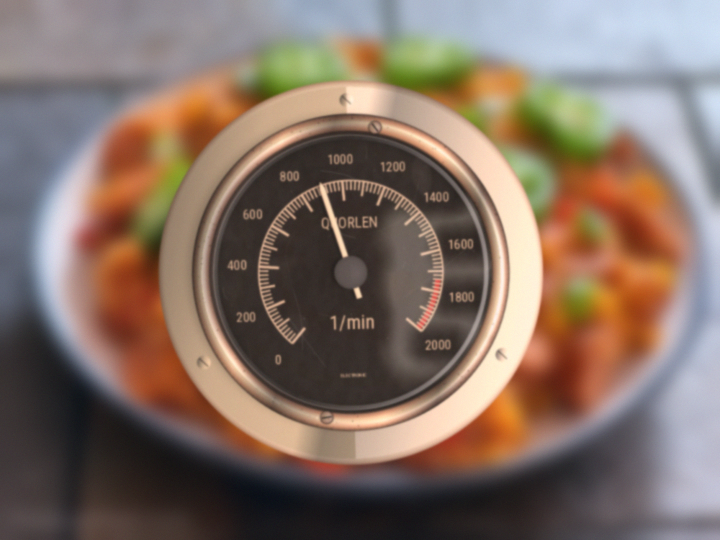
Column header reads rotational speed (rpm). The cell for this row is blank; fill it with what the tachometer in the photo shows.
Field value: 900 rpm
